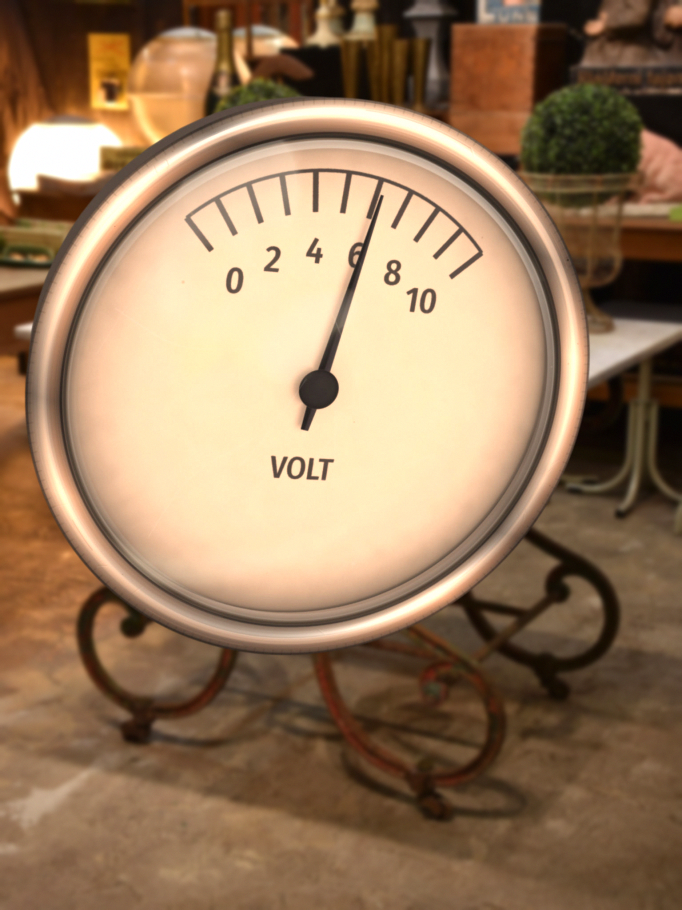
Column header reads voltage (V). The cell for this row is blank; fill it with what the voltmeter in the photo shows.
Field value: 6 V
